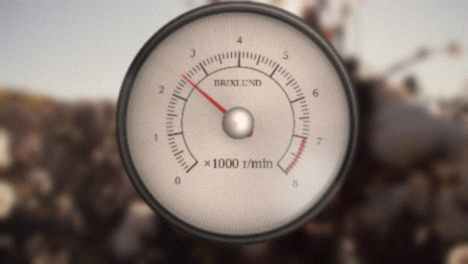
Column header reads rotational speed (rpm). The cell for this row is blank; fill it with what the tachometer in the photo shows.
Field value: 2500 rpm
